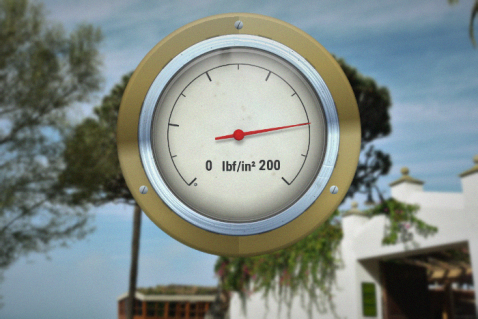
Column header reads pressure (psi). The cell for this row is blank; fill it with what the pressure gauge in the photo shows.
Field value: 160 psi
